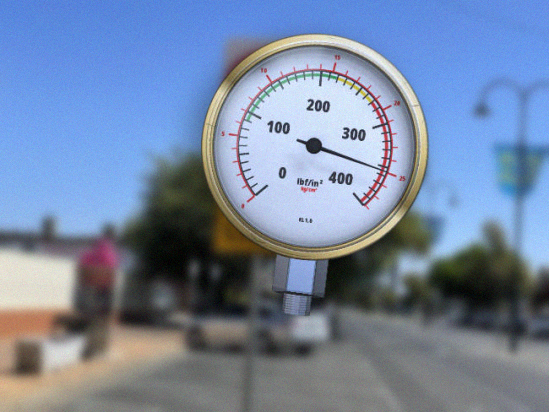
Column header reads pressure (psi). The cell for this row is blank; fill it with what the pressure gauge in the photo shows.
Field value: 355 psi
